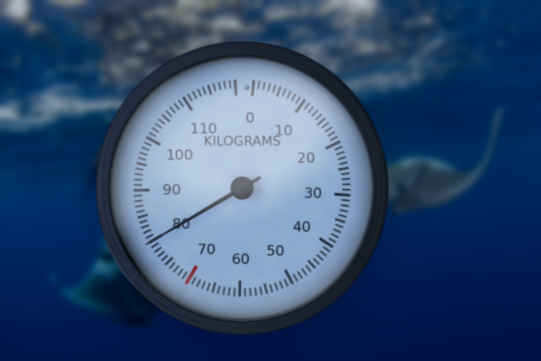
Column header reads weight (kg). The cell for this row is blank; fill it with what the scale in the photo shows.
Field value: 80 kg
